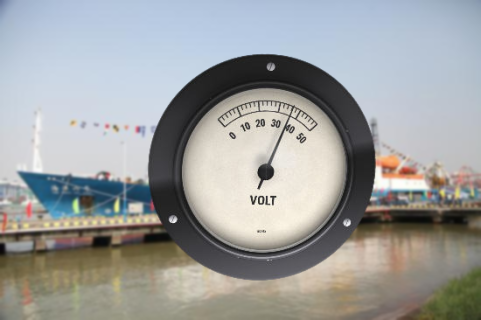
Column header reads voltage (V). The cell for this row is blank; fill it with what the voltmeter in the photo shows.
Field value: 36 V
